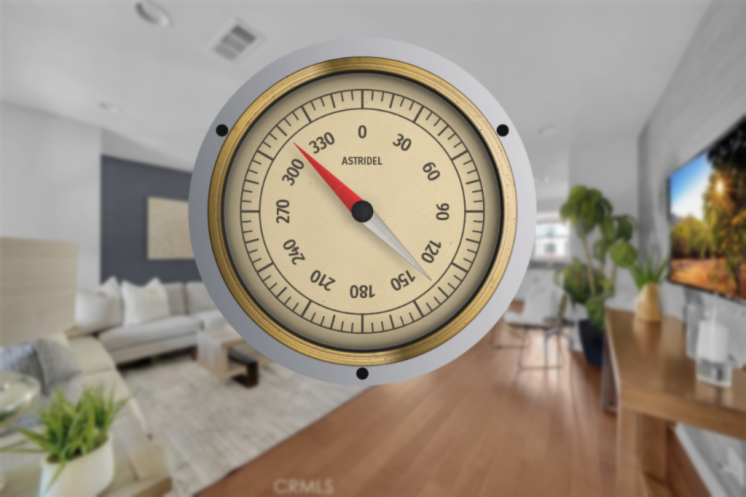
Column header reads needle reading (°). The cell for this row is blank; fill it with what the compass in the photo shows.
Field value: 315 °
